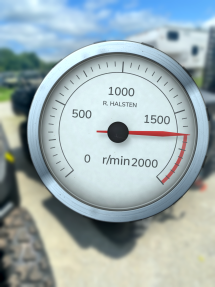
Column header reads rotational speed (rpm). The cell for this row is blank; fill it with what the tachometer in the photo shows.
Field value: 1650 rpm
